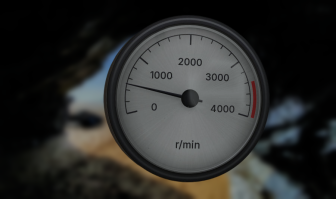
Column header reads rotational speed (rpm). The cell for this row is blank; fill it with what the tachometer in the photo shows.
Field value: 500 rpm
